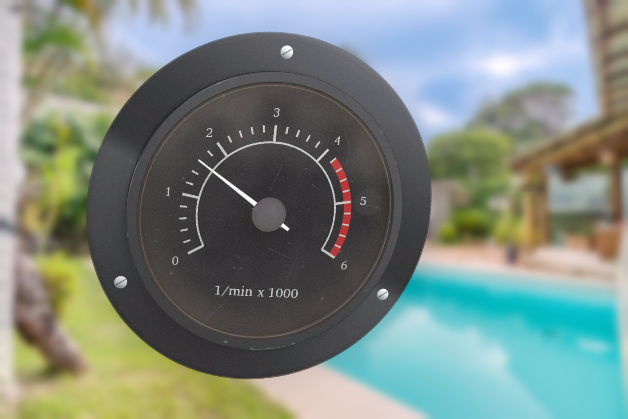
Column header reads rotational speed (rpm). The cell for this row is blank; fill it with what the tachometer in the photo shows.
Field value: 1600 rpm
